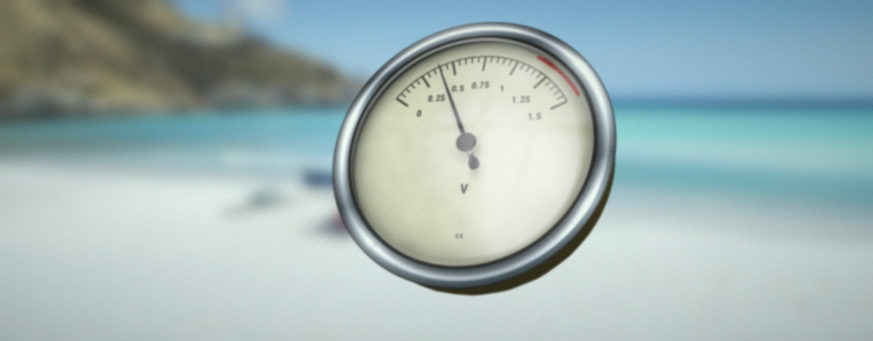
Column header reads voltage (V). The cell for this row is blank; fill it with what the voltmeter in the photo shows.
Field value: 0.4 V
